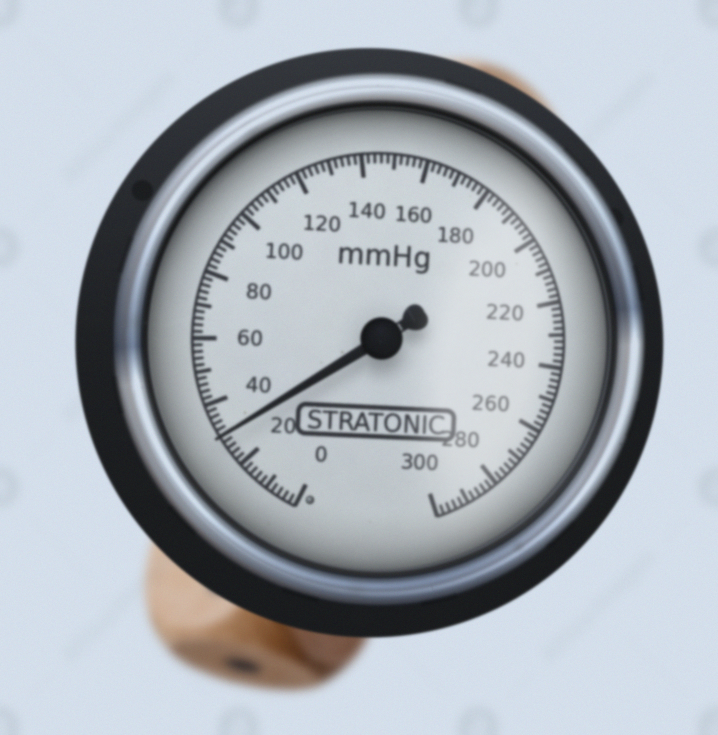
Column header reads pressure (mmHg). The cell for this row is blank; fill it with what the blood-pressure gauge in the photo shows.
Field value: 30 mmHg
